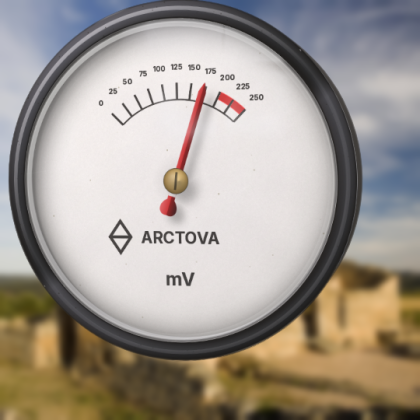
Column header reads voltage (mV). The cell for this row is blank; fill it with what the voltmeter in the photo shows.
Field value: 175 mV
